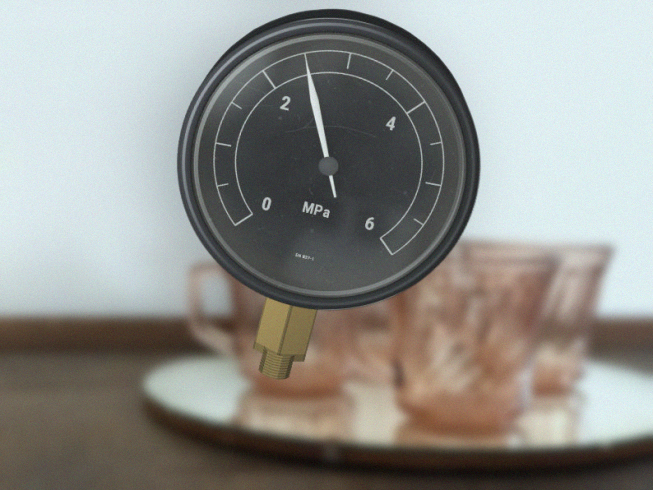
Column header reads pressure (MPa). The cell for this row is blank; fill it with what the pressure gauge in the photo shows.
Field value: 2.5 MPa
